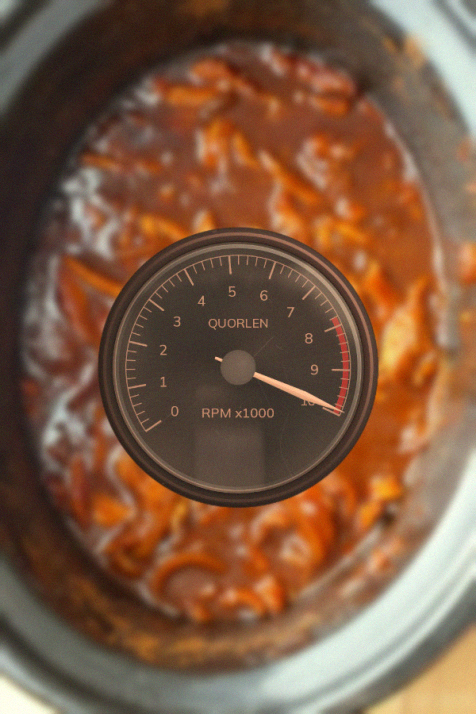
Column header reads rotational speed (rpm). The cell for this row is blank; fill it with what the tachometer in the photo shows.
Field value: 9900 rpm
